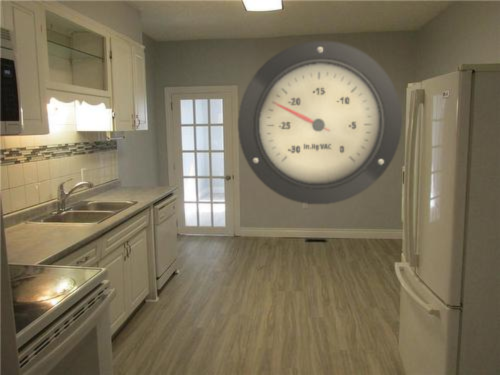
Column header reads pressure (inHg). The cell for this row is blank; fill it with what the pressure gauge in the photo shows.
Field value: -22 inHg
